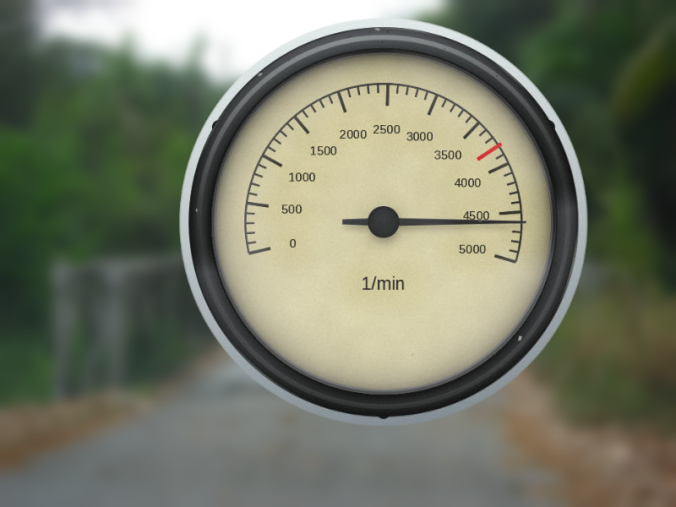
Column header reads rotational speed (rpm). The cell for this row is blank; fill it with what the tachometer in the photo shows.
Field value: 4600 rpm
